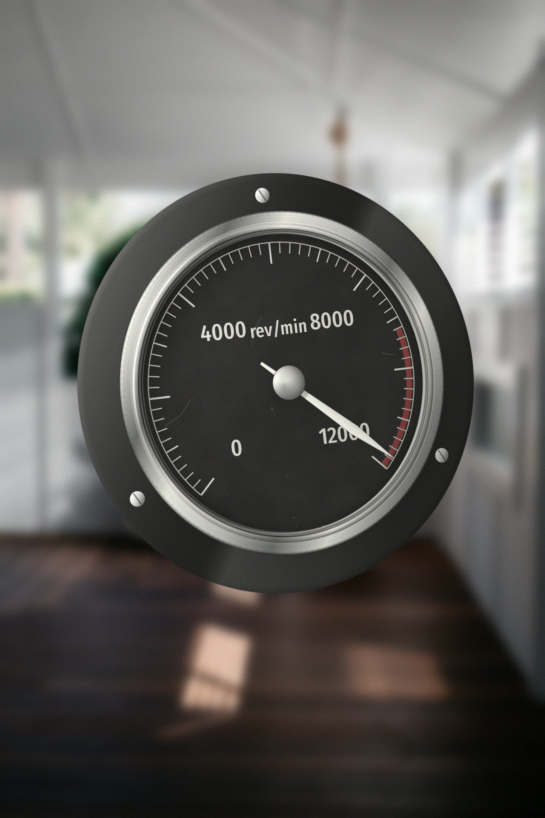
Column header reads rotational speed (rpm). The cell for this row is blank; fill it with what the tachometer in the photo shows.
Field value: 11800 rpm
